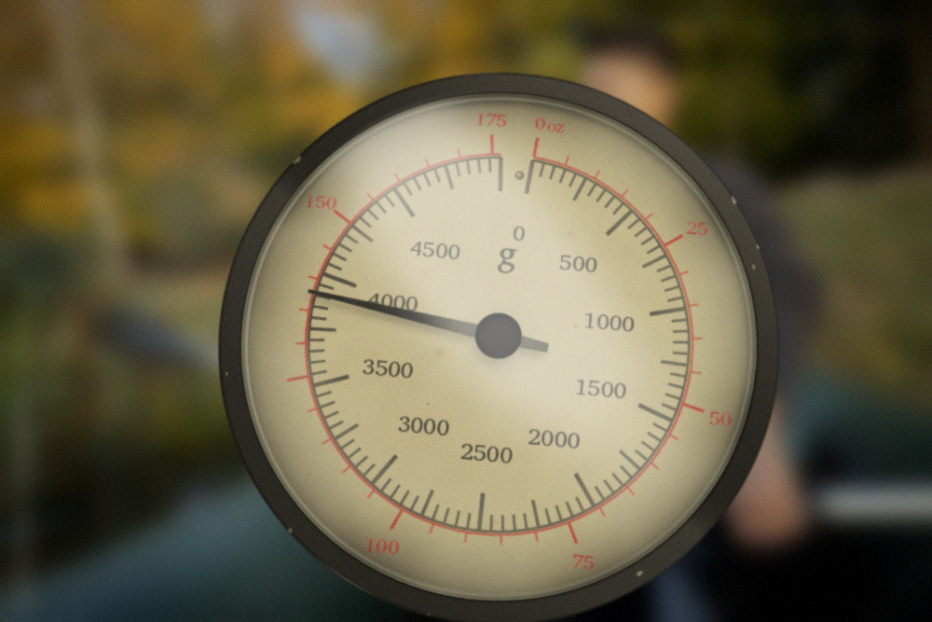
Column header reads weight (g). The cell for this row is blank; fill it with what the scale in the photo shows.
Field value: 3900 g
